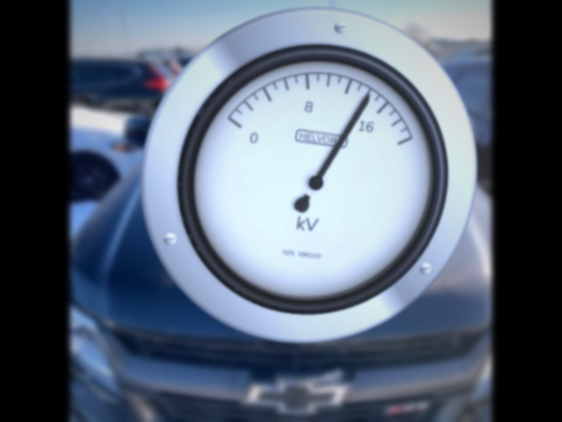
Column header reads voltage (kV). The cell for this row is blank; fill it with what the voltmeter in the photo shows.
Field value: 14 kV
